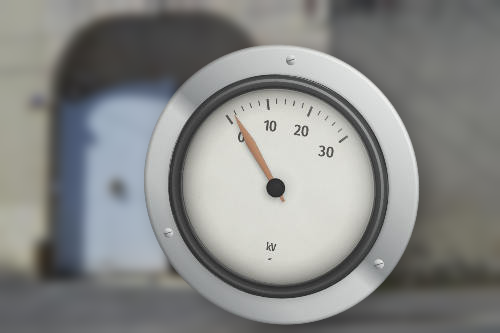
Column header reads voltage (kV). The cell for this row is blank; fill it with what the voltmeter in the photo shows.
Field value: 2 kV
